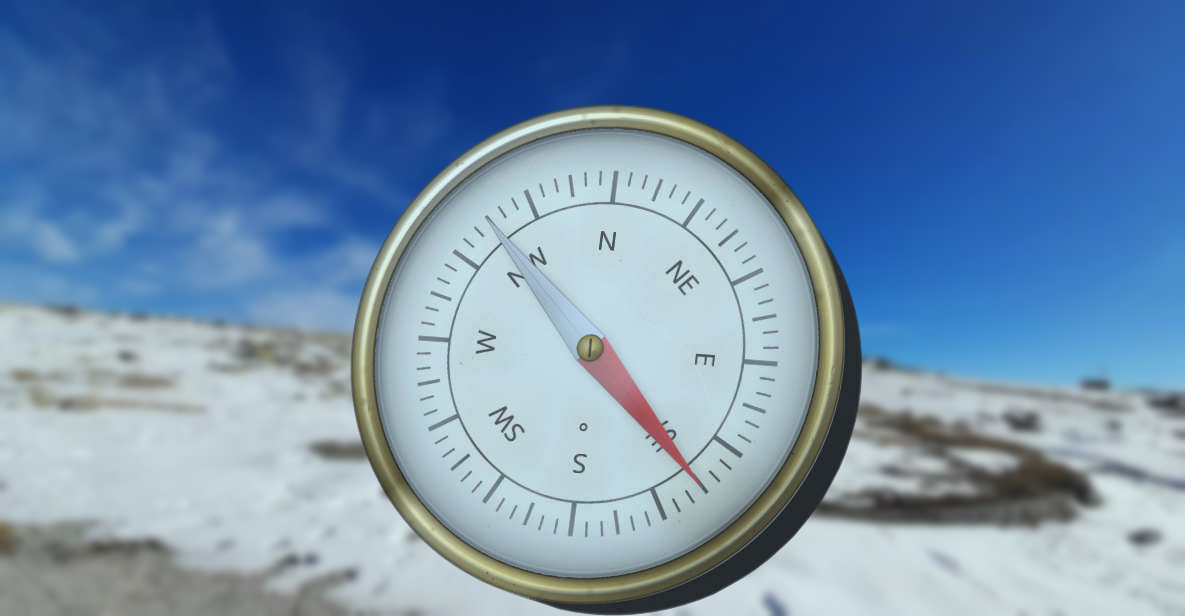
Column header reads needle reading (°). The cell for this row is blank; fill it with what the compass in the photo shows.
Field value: 135 °
